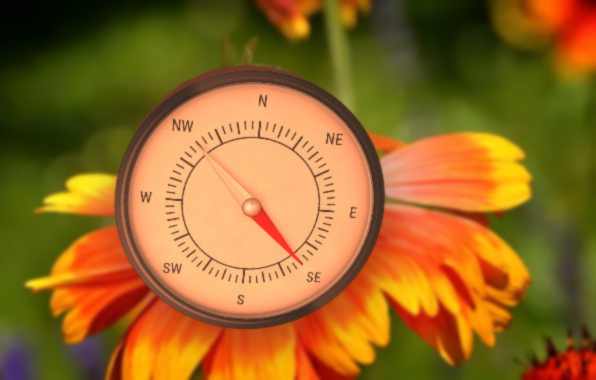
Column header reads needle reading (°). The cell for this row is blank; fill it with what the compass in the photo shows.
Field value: 135 °
